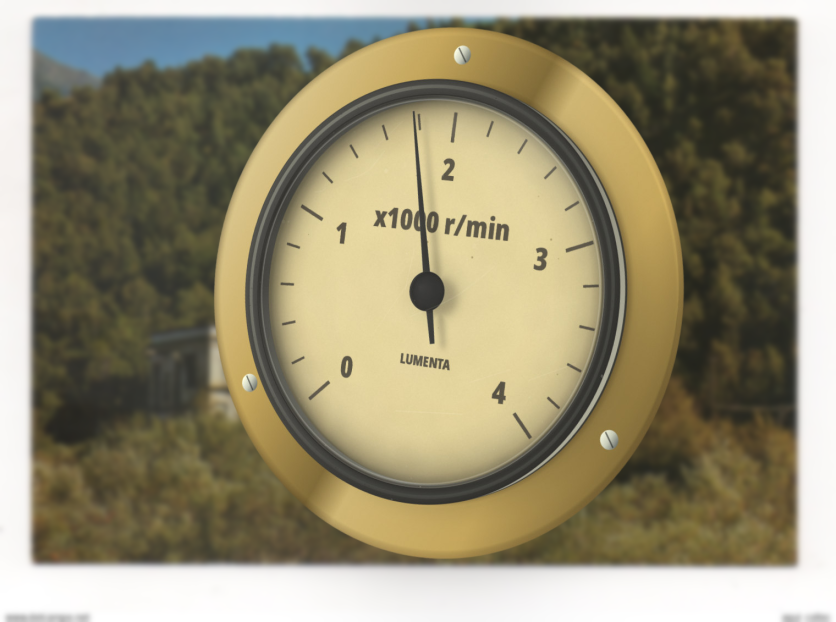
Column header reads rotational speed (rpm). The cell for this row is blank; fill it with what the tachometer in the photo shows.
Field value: 1800 rpm
